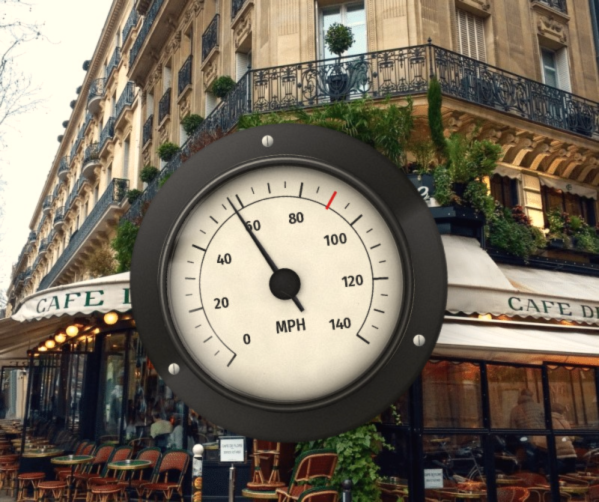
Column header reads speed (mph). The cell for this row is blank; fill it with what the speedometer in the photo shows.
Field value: 57.5 mph
